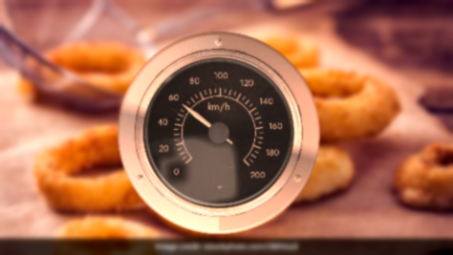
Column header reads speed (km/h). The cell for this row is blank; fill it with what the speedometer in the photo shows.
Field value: 60 km/h
